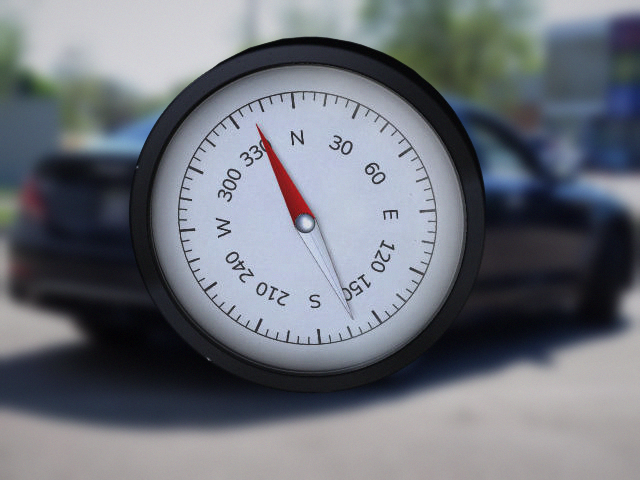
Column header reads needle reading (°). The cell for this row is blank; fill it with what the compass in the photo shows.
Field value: 340 °
